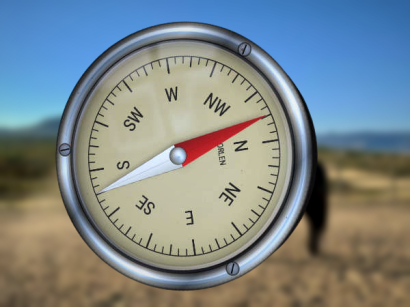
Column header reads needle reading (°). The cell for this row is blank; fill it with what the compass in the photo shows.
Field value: 345 °
